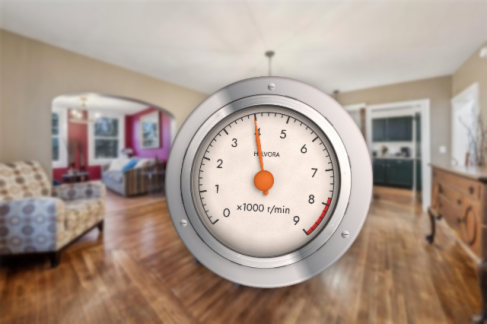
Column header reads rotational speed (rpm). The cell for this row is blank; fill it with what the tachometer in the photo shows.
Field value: 4000 rpm
